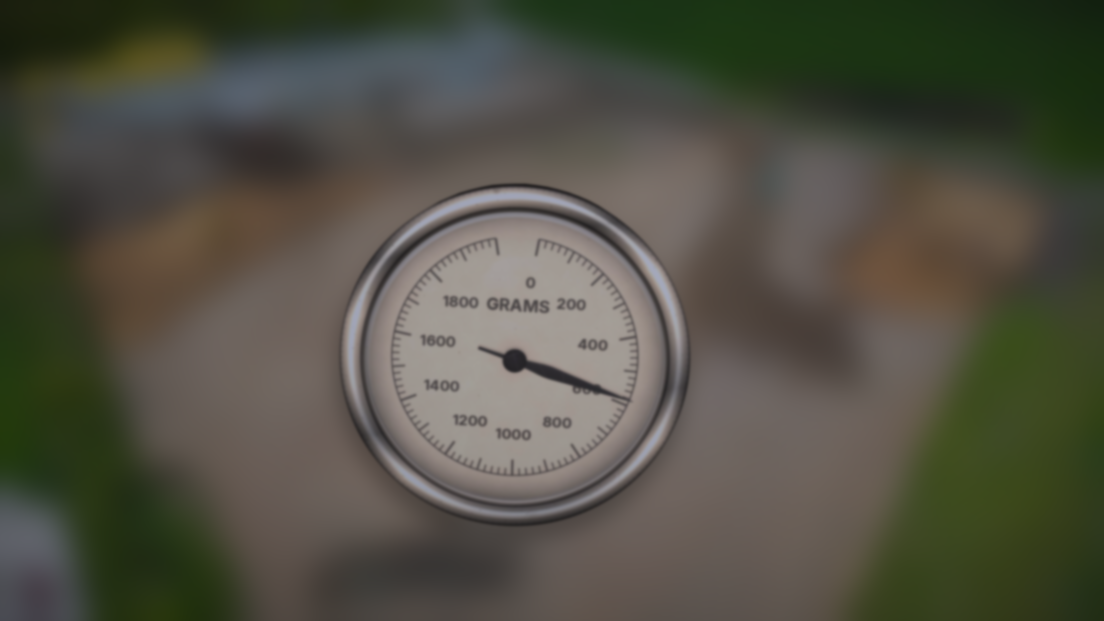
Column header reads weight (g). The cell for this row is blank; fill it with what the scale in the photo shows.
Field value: 580 g
